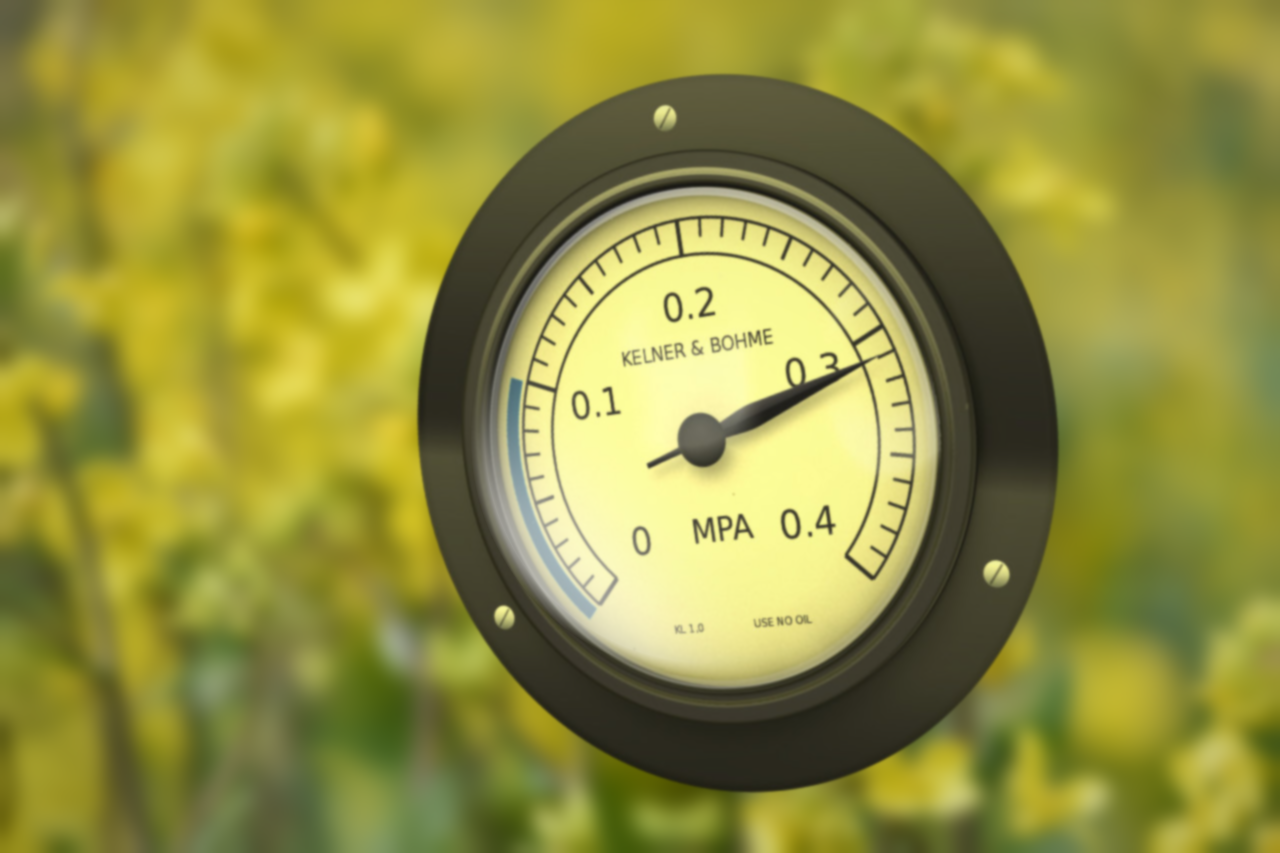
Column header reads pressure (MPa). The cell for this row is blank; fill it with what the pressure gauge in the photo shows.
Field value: 0.31 MPa
